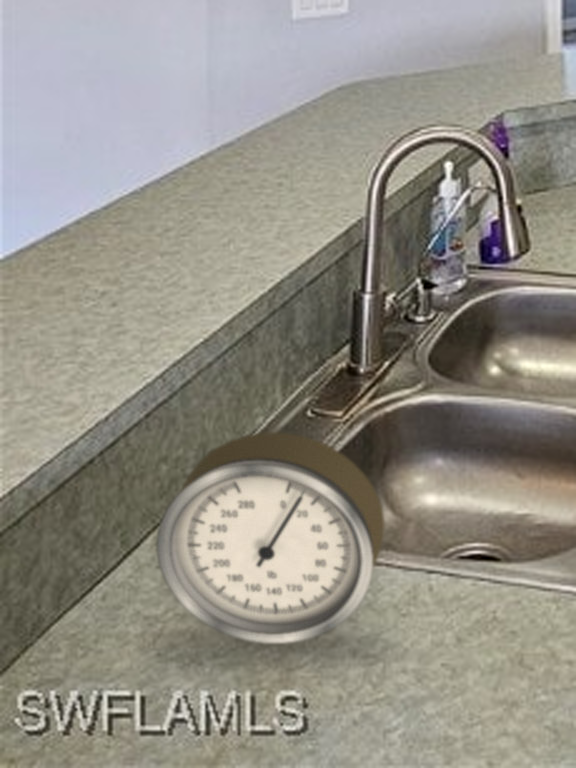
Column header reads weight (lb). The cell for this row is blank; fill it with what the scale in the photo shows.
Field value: 10 lb
